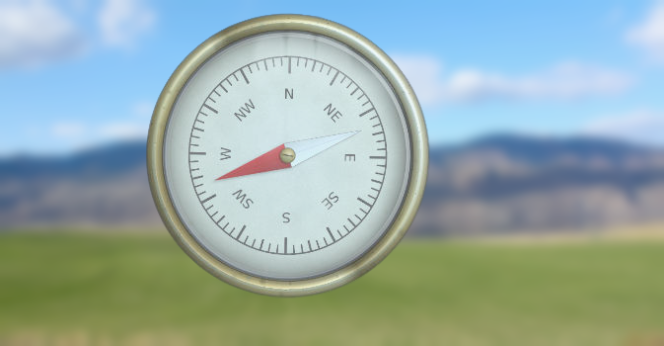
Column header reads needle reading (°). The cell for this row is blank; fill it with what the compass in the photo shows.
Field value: 250 °
